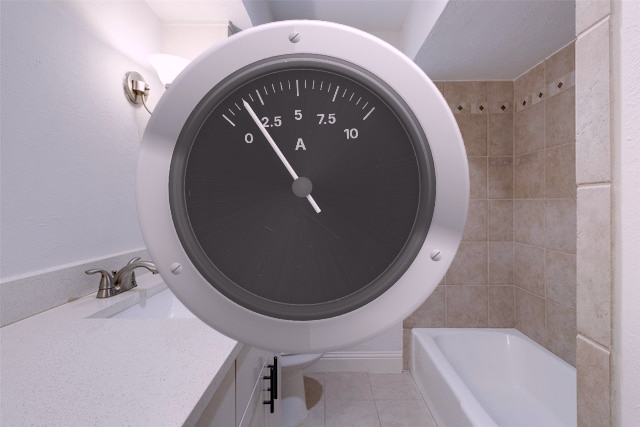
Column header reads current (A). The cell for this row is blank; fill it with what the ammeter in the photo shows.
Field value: 1.5 A
